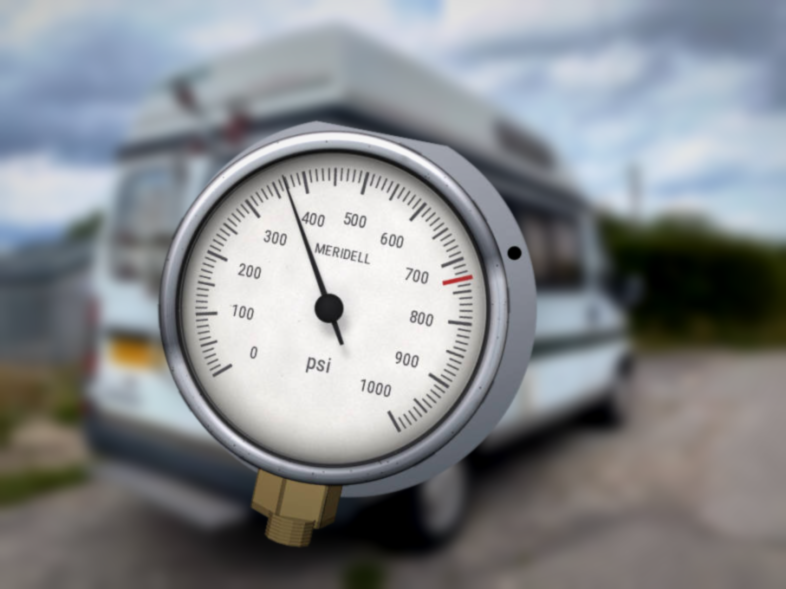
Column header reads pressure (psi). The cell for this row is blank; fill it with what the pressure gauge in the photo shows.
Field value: 370 psi
